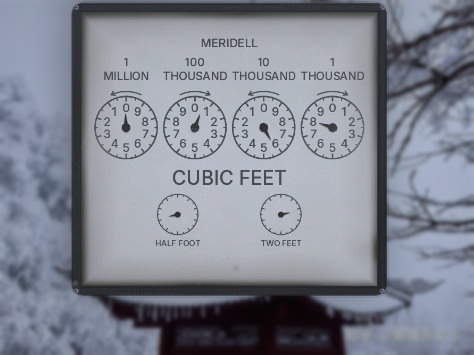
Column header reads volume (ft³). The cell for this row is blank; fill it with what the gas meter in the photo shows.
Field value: 5800 ft³
